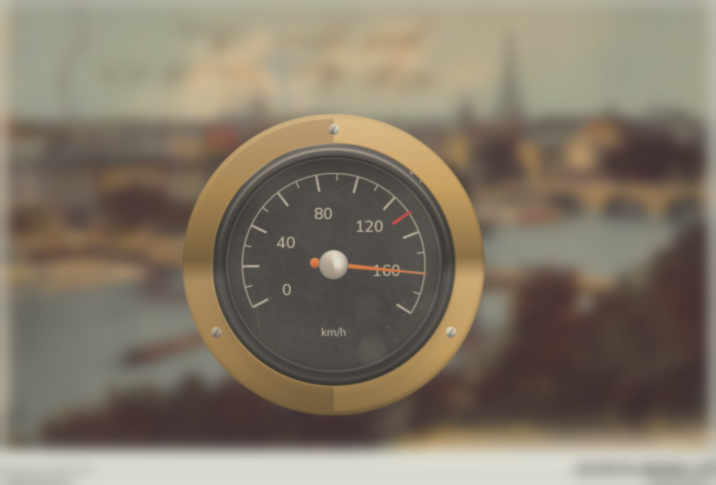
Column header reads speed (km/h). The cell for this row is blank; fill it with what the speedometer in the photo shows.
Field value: 160 km/h
